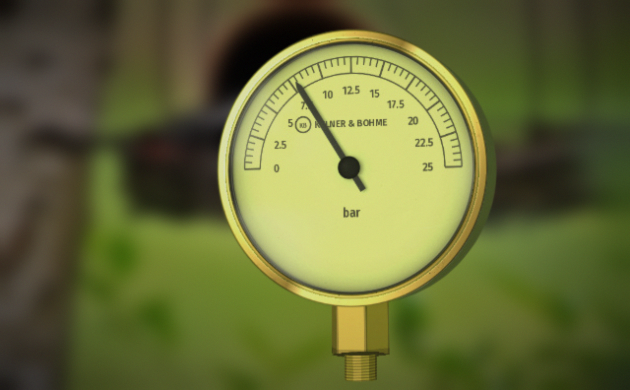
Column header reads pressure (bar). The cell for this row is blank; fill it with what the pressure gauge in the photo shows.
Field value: 8 bar
